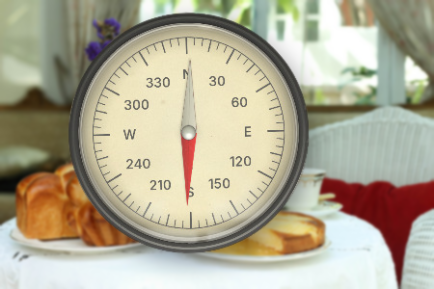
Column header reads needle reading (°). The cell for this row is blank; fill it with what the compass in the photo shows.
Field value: 182.5 °
